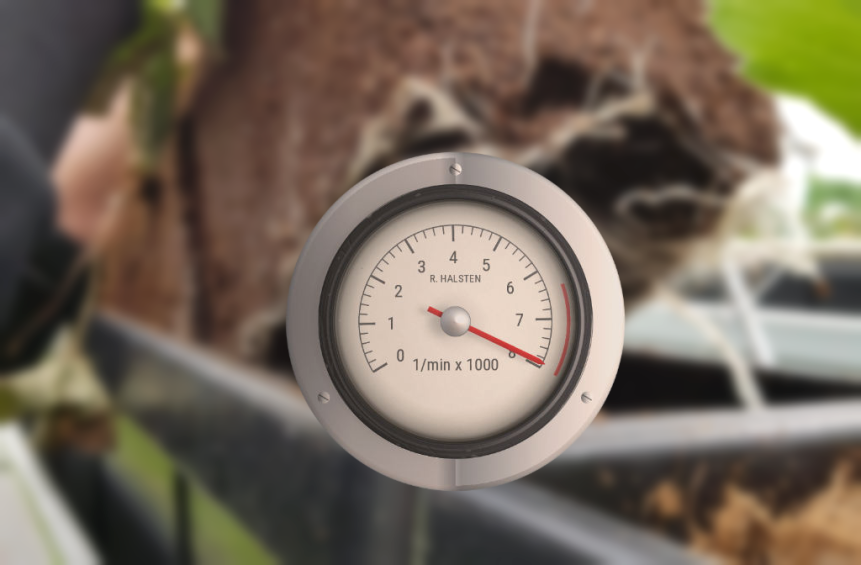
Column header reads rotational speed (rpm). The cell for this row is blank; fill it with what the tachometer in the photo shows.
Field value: 7900 rpm
